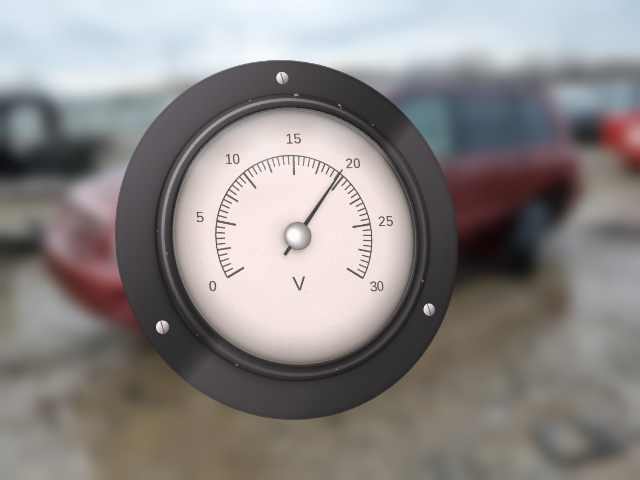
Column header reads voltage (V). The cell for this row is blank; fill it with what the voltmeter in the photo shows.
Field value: 19.5 V
